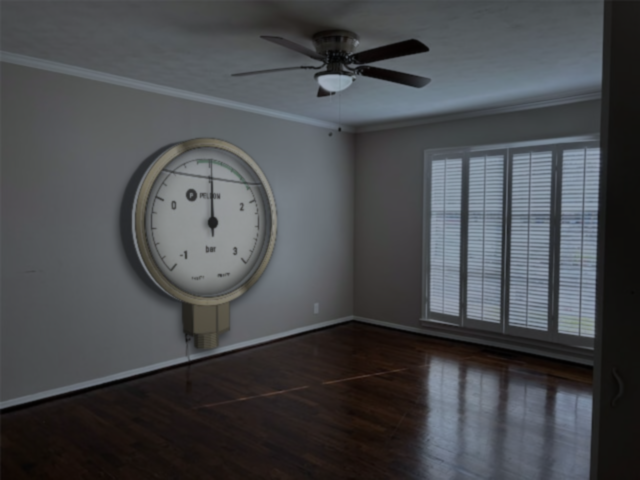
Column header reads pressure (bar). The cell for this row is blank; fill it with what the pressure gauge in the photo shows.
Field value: 1 bar
